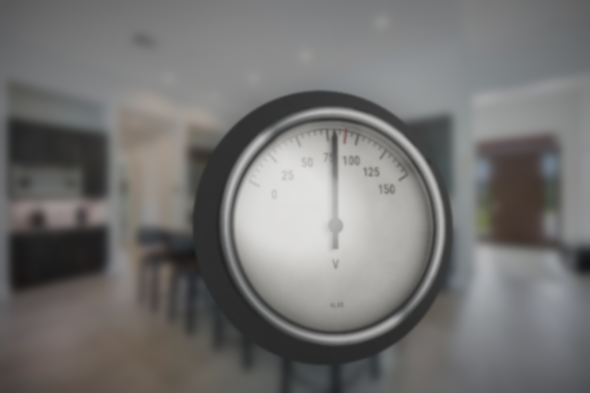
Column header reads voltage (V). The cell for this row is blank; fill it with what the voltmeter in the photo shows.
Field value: 80 V
